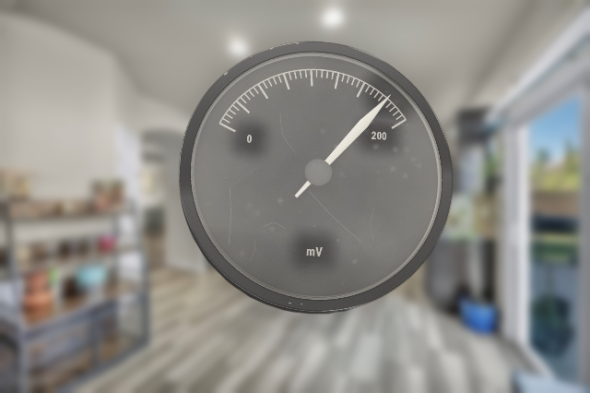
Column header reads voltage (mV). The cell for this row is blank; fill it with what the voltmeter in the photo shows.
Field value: 175 mV
